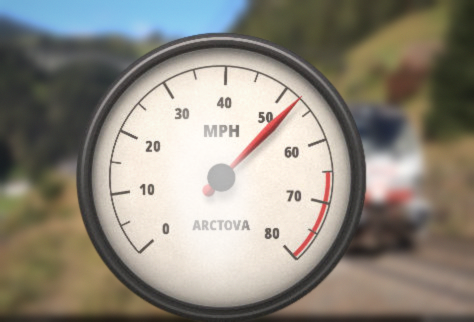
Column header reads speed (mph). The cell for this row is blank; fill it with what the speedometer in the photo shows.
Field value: 52.5 mph
